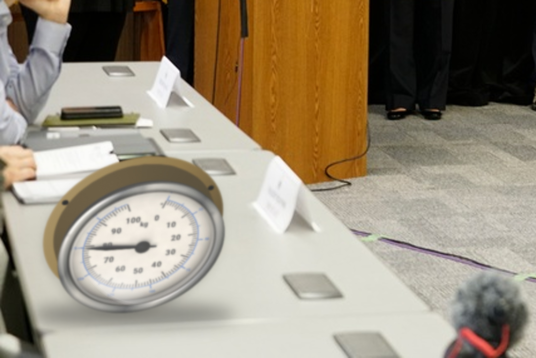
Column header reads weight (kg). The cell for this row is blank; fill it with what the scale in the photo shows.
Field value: 80 kg
